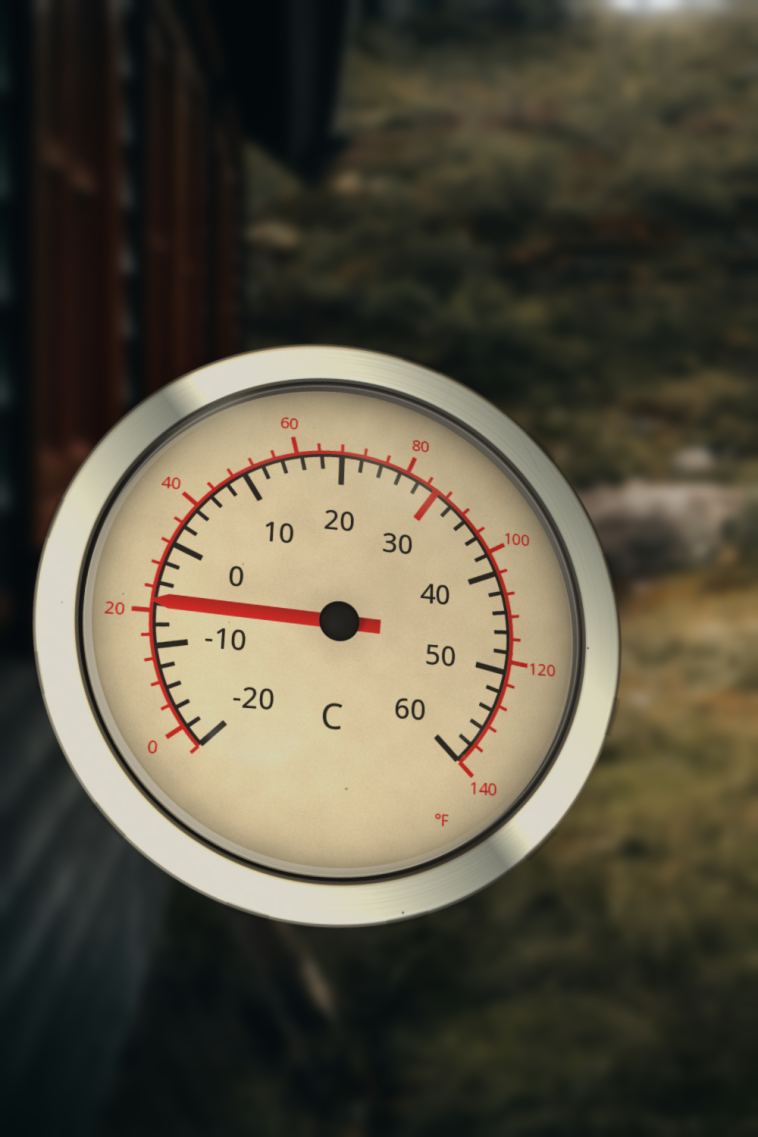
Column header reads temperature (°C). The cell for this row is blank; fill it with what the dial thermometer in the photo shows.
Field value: -6 °C
